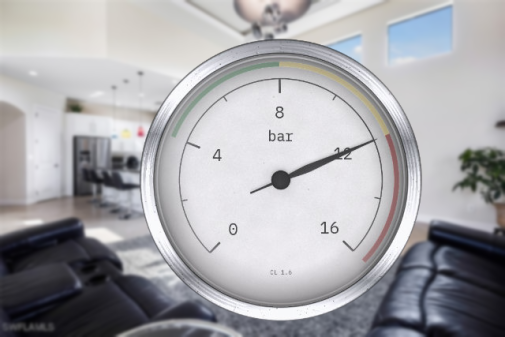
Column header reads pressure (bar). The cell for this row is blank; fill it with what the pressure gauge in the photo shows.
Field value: 12 bar
